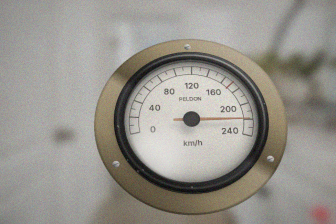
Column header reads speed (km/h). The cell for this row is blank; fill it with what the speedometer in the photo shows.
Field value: 220 km/h
